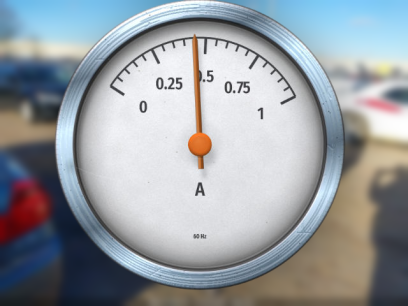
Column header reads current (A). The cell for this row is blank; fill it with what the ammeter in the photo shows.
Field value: 0.45 A
